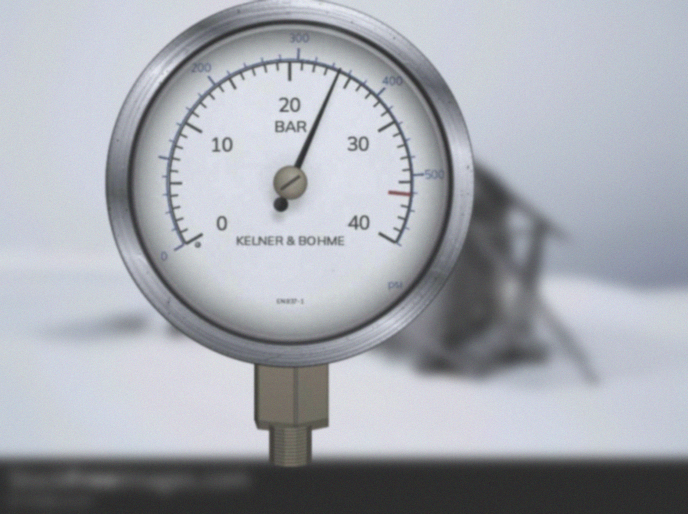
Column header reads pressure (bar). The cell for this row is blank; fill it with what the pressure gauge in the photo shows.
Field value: 24 bar
